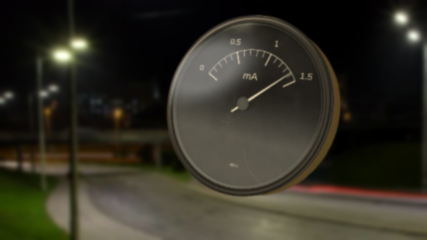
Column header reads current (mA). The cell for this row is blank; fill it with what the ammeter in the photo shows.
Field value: 1.4 mA
